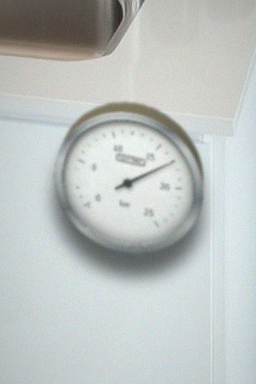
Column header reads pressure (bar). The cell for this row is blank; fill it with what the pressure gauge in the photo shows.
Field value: 17 bar
